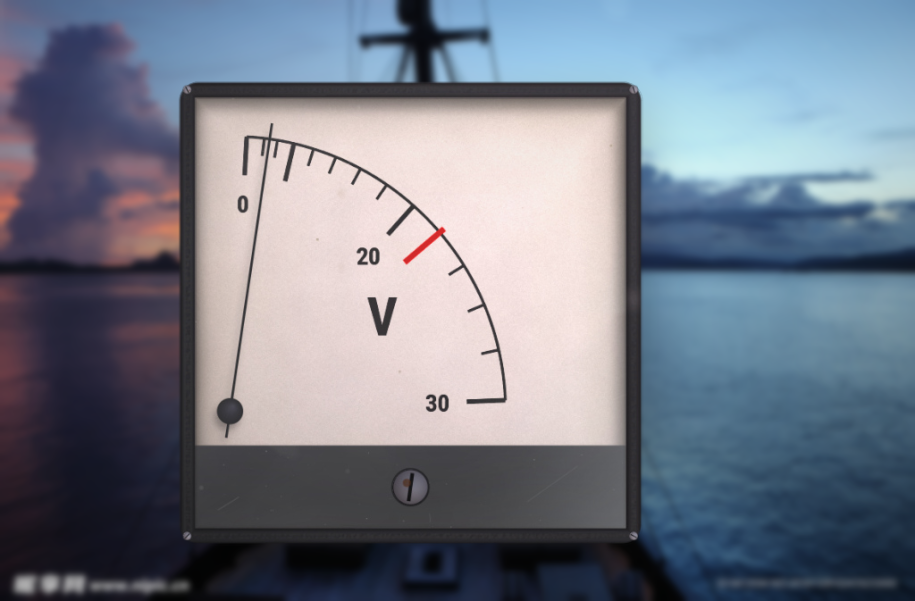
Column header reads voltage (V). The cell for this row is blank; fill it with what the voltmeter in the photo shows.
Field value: 7 V
